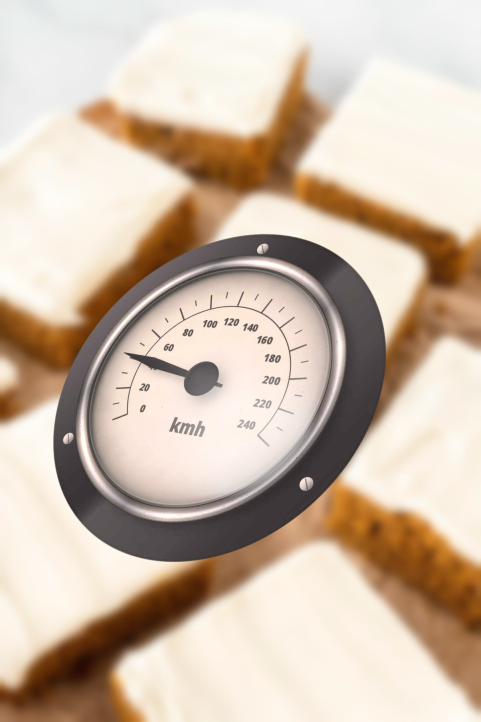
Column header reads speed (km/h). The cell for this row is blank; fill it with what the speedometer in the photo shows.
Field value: 40 km/h
